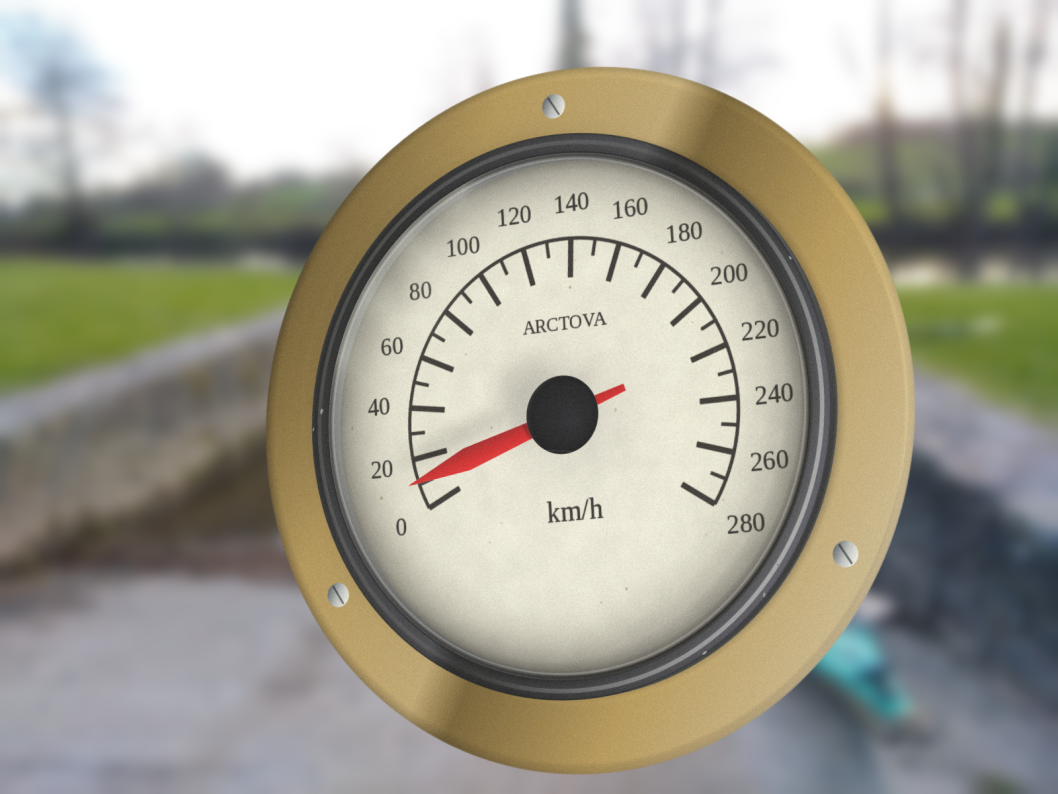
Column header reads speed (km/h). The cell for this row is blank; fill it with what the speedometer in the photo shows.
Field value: 10 km/h
